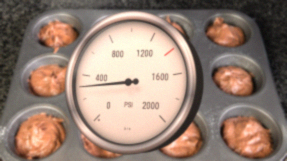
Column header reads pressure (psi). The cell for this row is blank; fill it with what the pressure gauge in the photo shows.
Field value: 300 psi
